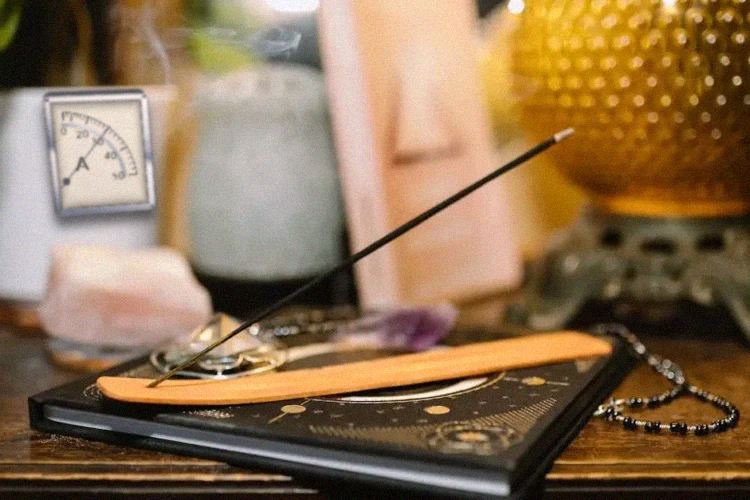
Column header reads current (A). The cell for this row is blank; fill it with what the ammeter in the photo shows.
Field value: 30 A
